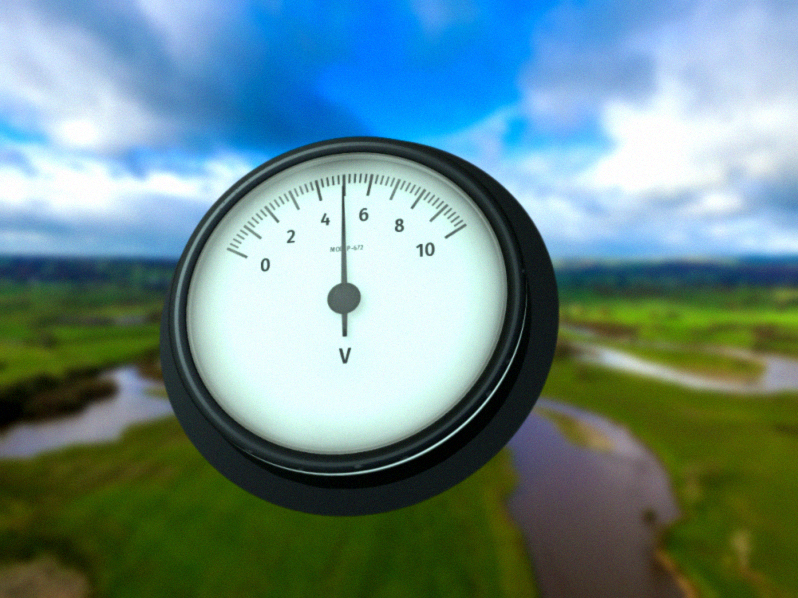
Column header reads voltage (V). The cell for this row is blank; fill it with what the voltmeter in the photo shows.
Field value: 5 V
